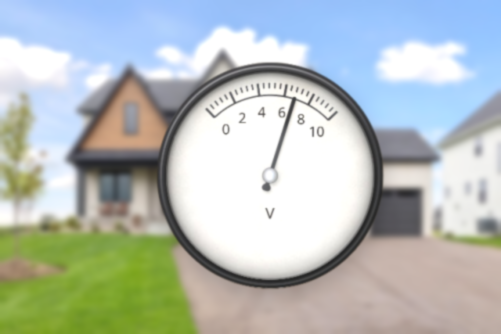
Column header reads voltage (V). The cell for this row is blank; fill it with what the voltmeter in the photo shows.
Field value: 6.8 V
